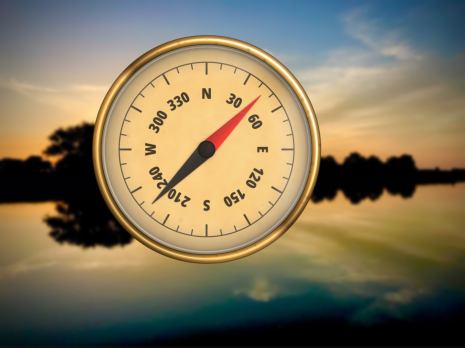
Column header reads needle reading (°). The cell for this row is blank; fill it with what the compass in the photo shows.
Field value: 45 °
